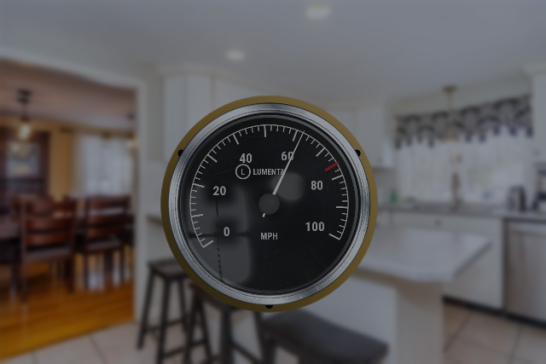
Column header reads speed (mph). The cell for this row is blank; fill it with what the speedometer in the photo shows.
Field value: 62 mph
